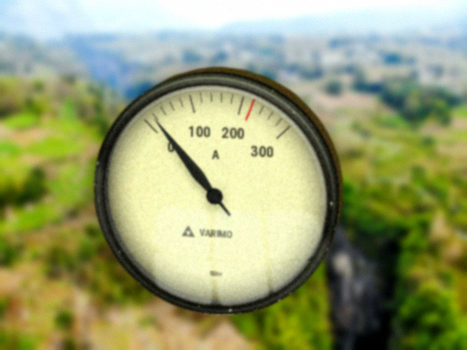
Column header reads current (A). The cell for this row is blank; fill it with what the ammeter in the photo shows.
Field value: 20 A
